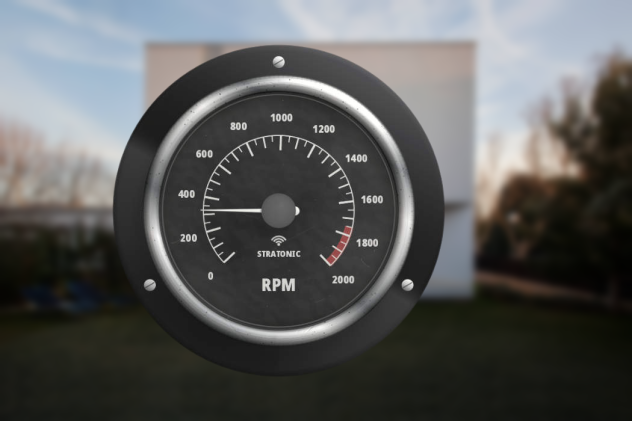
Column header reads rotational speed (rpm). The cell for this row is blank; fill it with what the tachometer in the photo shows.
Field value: 325 rpm
